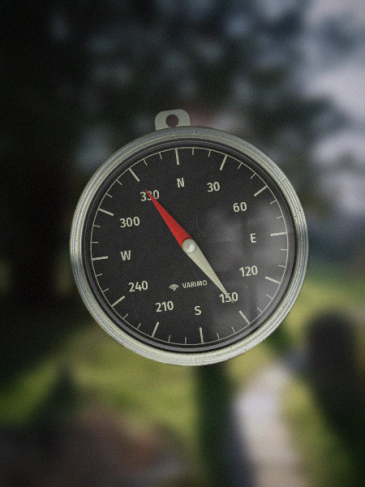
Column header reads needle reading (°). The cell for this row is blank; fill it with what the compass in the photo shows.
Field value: 330 °
